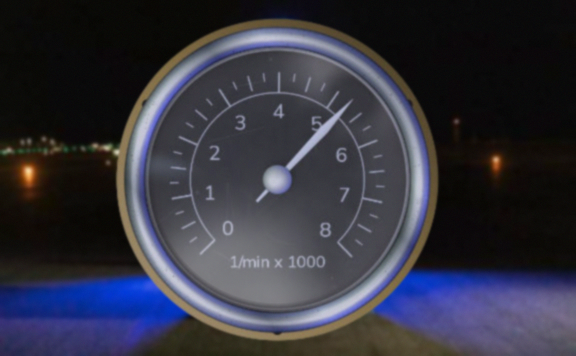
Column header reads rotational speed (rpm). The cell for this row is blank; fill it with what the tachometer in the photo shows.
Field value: 5250 rpm
